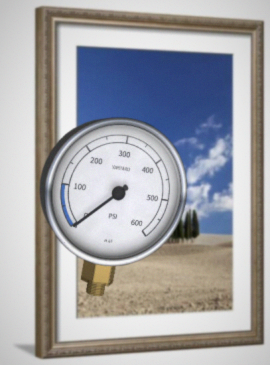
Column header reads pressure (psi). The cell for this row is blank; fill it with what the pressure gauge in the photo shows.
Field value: 0 psi
